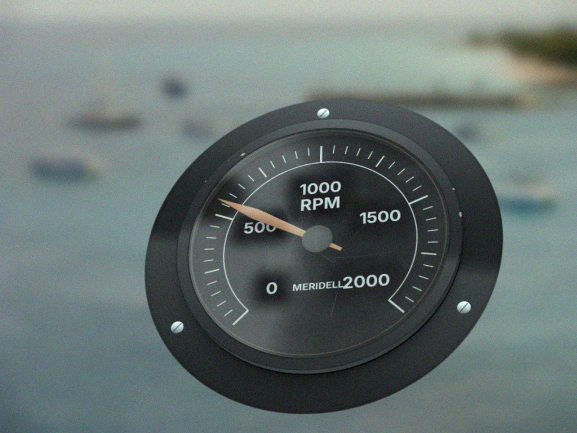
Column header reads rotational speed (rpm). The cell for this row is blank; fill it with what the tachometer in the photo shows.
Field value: 550 rpm
